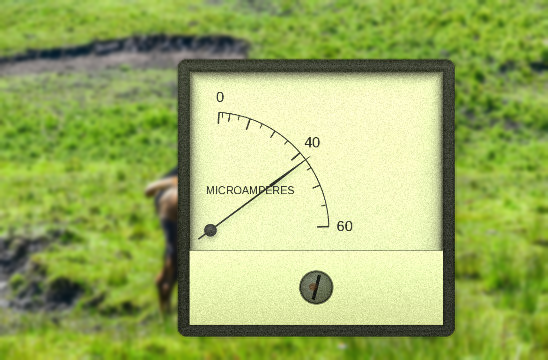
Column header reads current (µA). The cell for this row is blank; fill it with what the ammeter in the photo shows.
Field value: 42.5 µA
